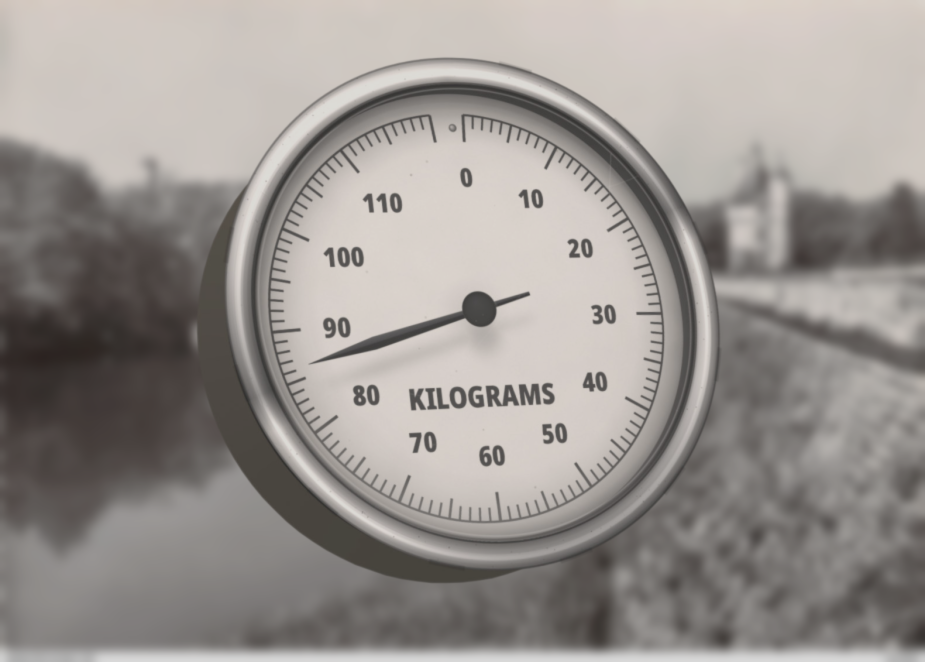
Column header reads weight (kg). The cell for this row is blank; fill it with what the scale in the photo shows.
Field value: 86 kg
